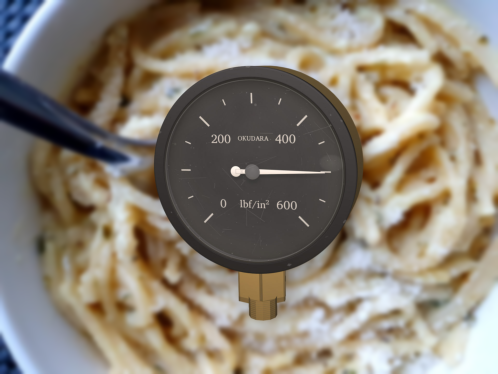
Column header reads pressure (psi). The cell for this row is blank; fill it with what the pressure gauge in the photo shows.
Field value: 500 psi
